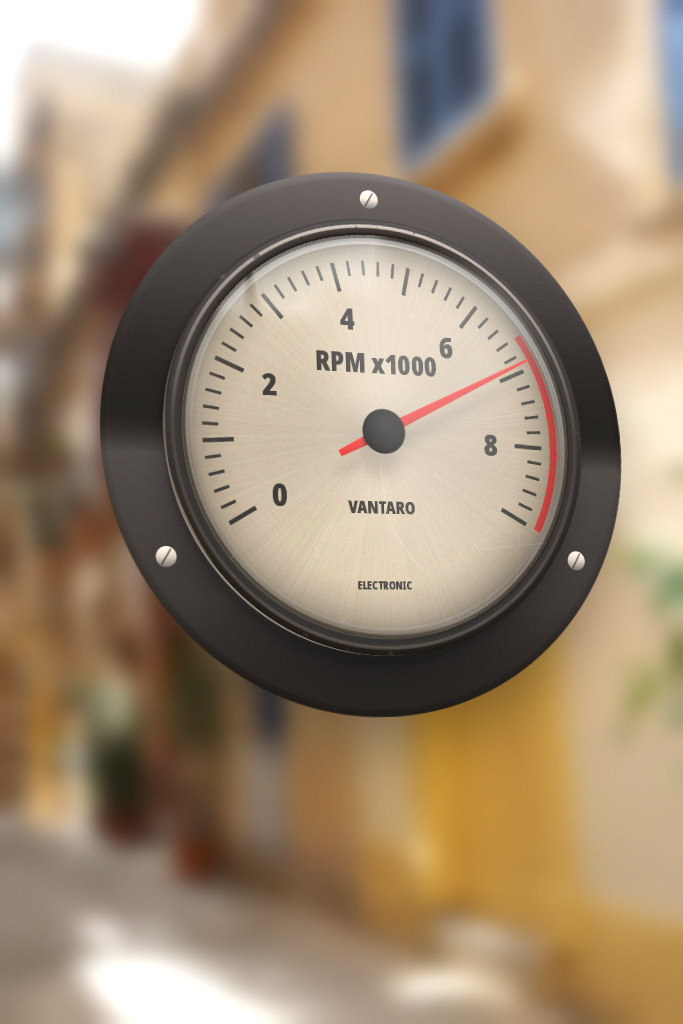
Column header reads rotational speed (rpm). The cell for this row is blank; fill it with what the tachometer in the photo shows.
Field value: 6900 rpm
